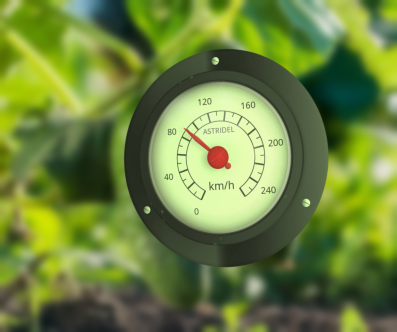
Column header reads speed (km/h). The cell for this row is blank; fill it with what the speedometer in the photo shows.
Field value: 90 km/h
